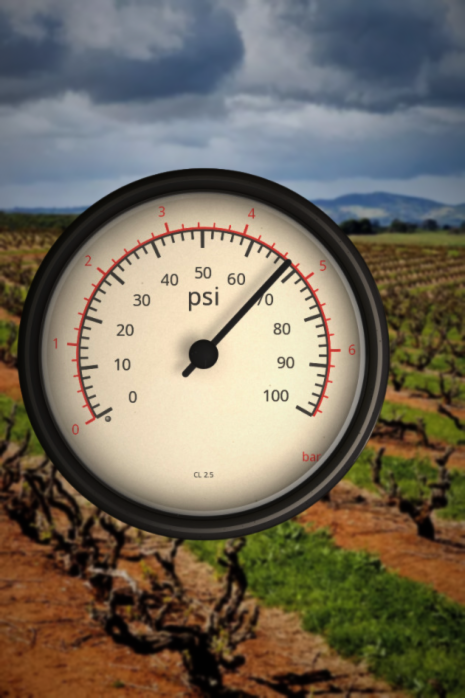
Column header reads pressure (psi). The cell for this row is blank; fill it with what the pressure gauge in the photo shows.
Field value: 68 psi
